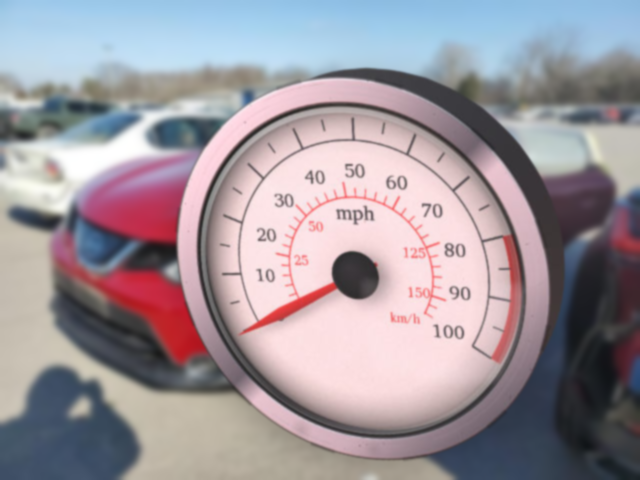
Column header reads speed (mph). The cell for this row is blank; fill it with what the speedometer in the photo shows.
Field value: 0 mph
